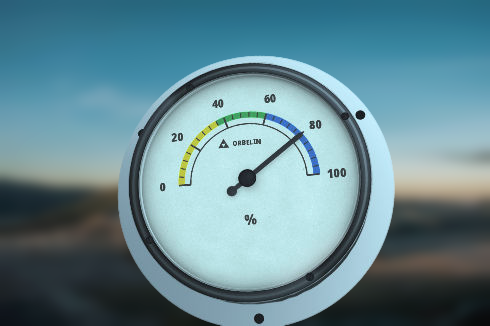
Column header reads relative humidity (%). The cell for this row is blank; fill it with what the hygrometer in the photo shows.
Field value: 80 %
